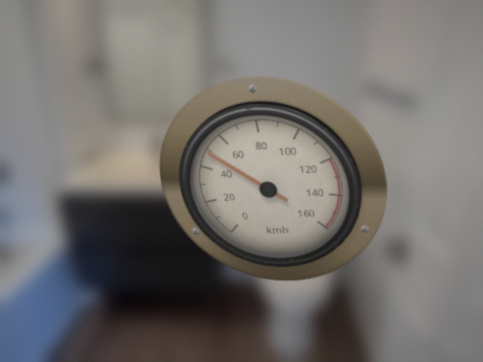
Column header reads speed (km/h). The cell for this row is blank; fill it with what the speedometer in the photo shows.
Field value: 50 km/h
